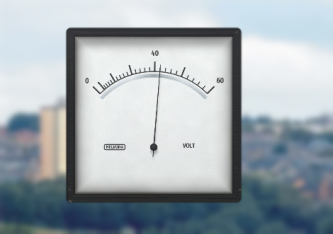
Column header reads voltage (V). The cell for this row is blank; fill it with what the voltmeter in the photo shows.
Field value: 42 V
